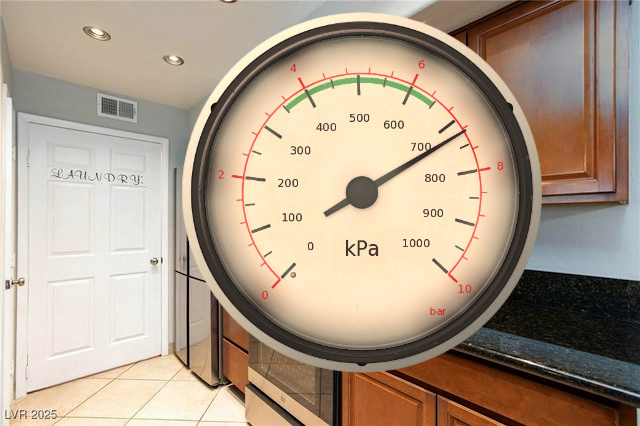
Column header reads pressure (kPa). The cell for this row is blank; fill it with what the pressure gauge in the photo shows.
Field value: 725 kPa
